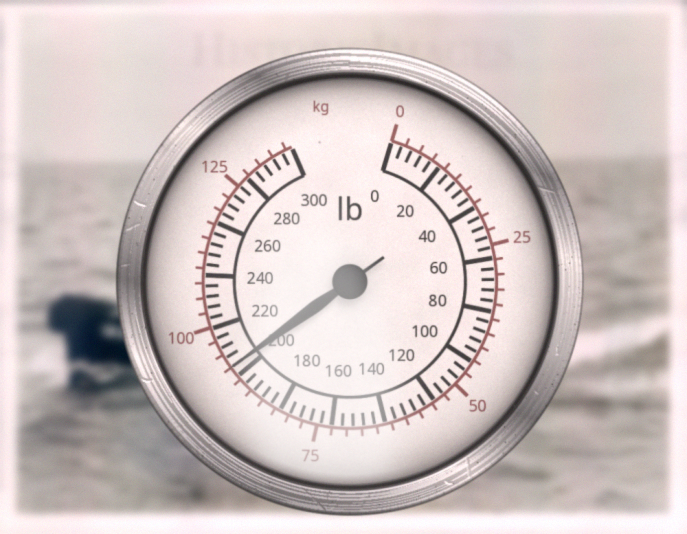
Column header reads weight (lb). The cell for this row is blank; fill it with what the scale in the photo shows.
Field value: 204 lb
